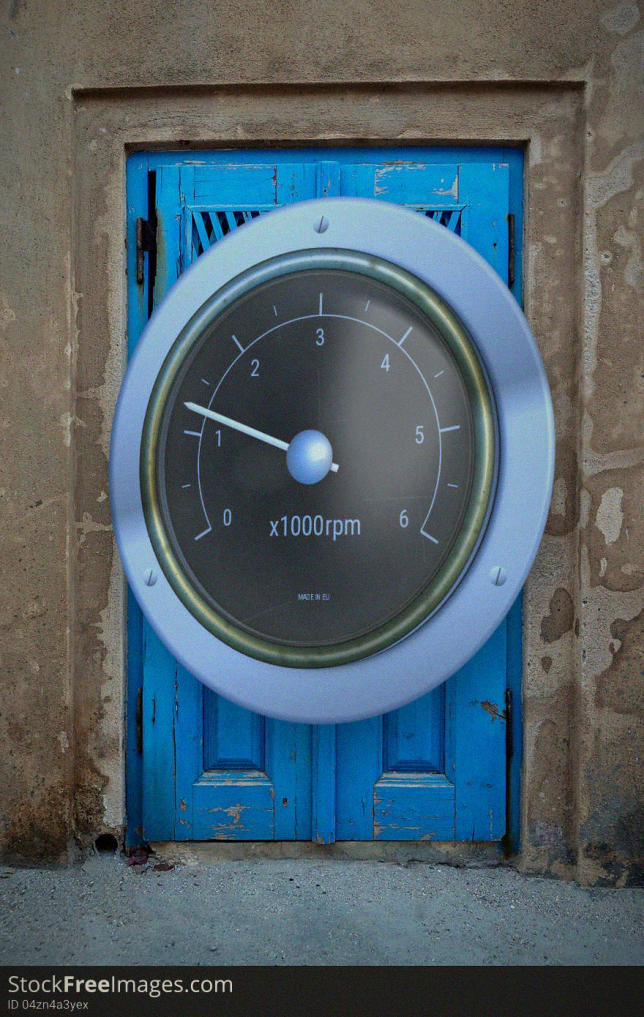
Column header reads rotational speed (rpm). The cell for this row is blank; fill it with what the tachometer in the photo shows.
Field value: 1250 rpm
